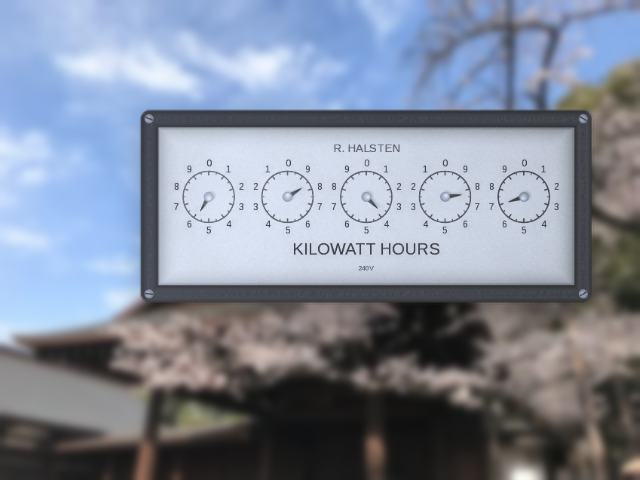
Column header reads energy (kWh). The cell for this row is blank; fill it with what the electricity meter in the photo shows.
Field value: 58377 kWh
